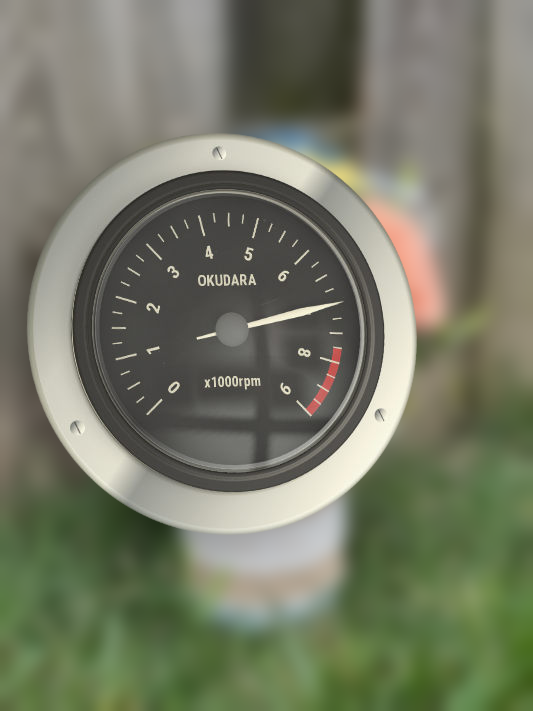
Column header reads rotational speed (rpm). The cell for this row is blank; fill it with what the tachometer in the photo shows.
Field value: 7000 rpm
